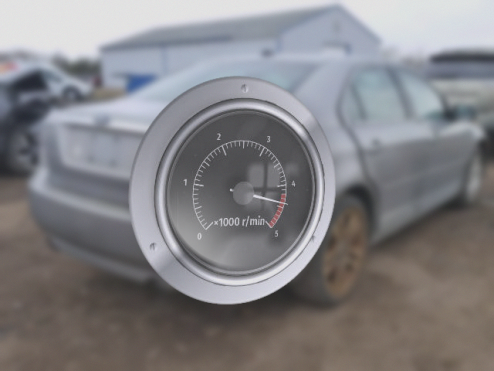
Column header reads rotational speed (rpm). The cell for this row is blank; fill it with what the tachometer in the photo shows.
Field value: 4400 rpm
